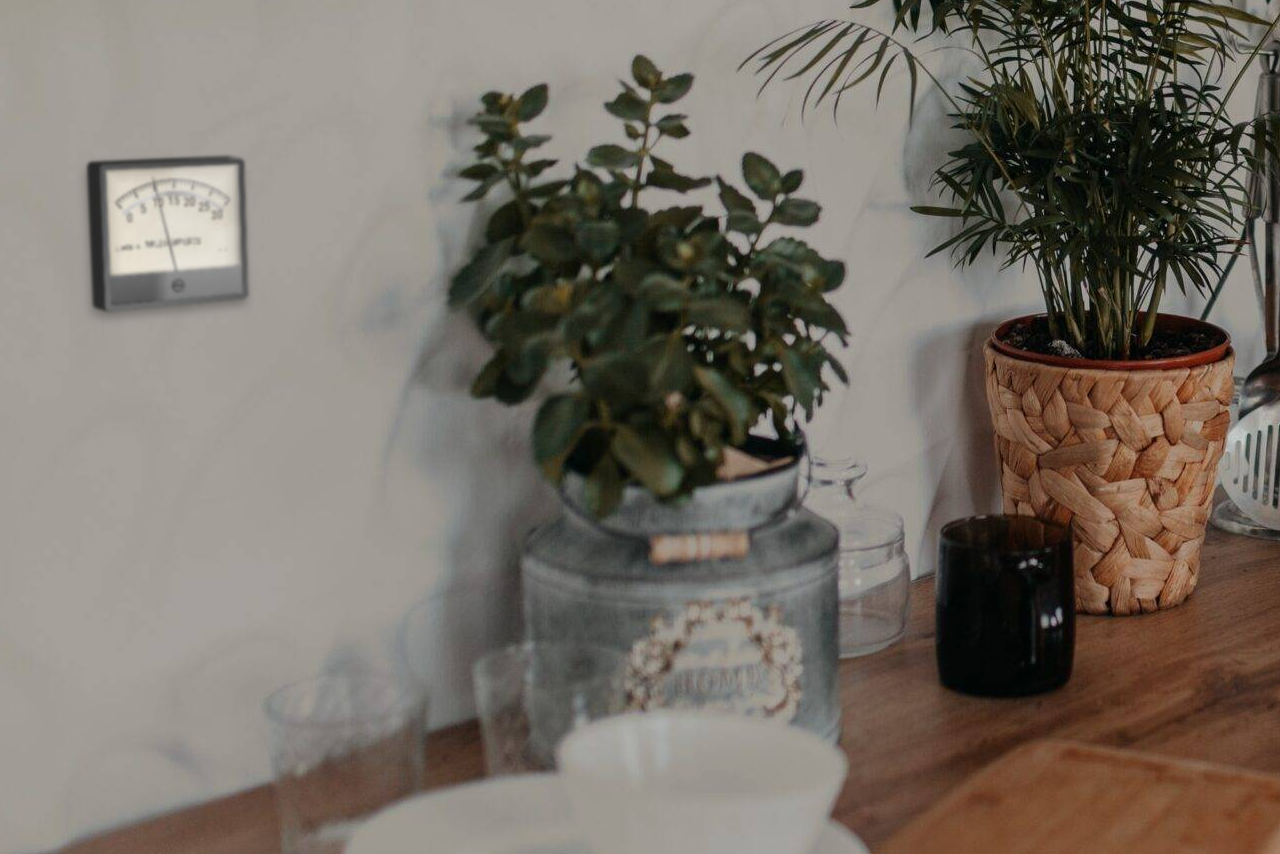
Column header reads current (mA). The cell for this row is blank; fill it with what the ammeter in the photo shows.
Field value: 10 mA
